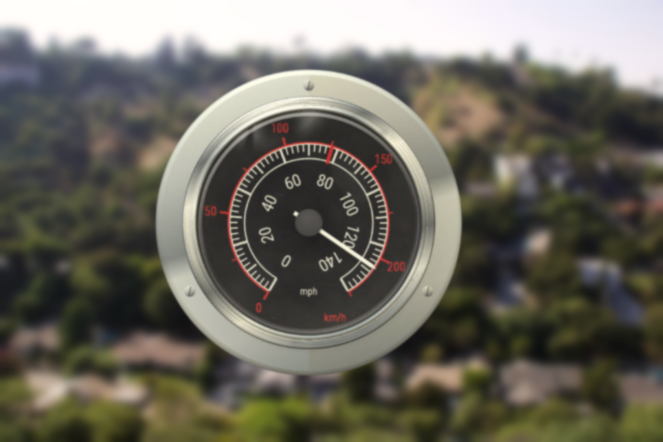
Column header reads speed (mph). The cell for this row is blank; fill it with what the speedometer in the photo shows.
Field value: 128 mph
